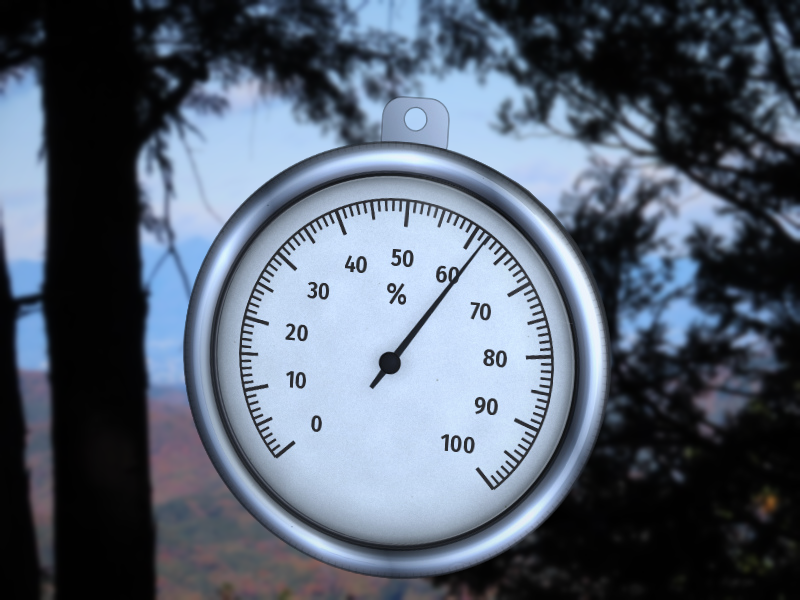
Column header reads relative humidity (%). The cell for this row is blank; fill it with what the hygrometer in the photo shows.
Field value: 62 %
